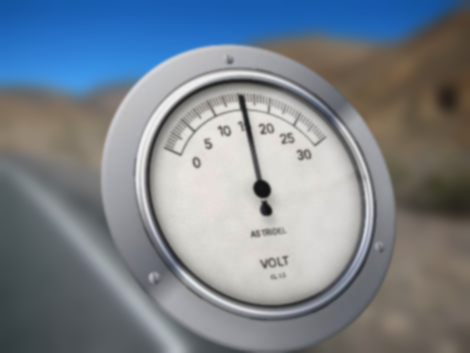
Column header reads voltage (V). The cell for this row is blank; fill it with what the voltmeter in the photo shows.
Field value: 15 V
